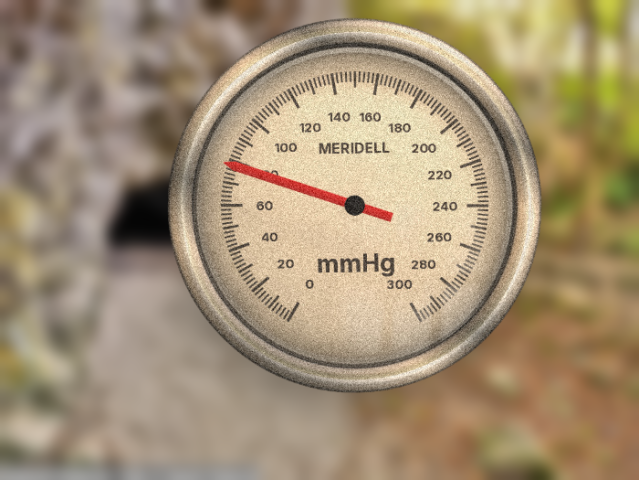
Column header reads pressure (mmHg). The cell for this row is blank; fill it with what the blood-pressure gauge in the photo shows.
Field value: 78 mmHg
